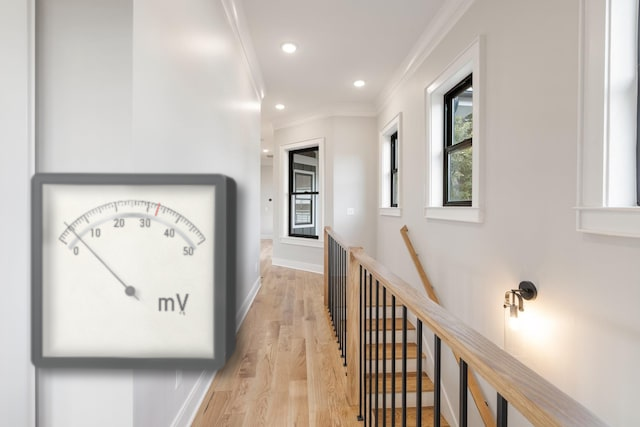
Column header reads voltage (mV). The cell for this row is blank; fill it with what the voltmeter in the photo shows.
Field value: 5 mV
